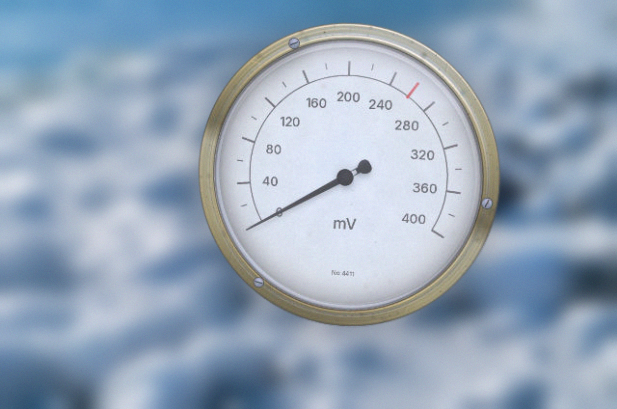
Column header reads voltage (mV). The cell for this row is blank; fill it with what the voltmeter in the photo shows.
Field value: 0 mV
